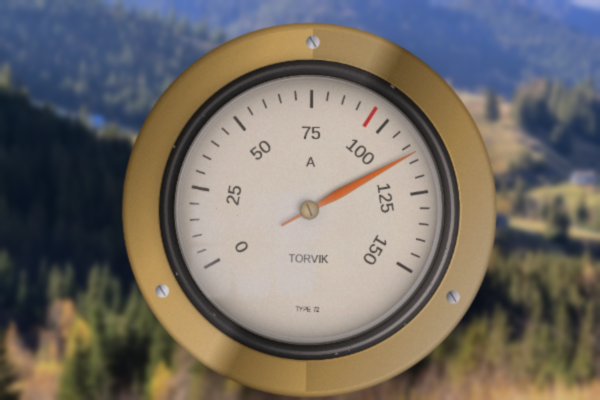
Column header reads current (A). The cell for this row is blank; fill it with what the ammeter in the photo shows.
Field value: 112.5 A
